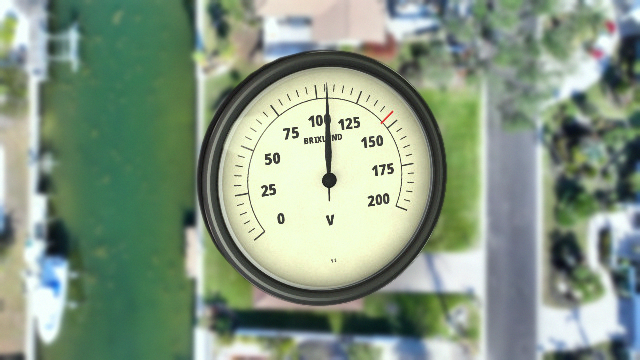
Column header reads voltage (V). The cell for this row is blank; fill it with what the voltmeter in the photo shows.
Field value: 105 V
